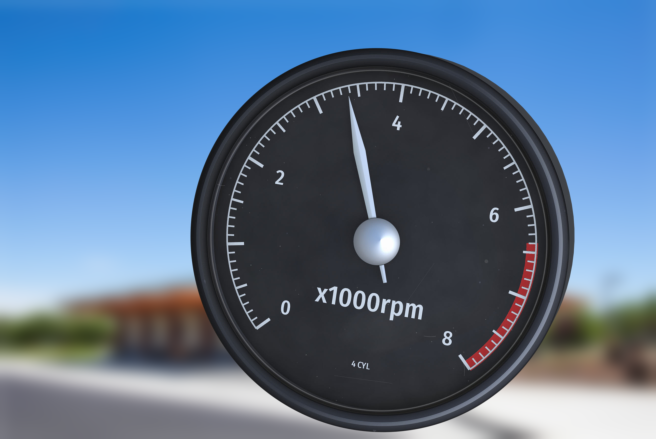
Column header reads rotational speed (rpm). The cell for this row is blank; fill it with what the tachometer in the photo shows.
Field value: 3400 rpm
